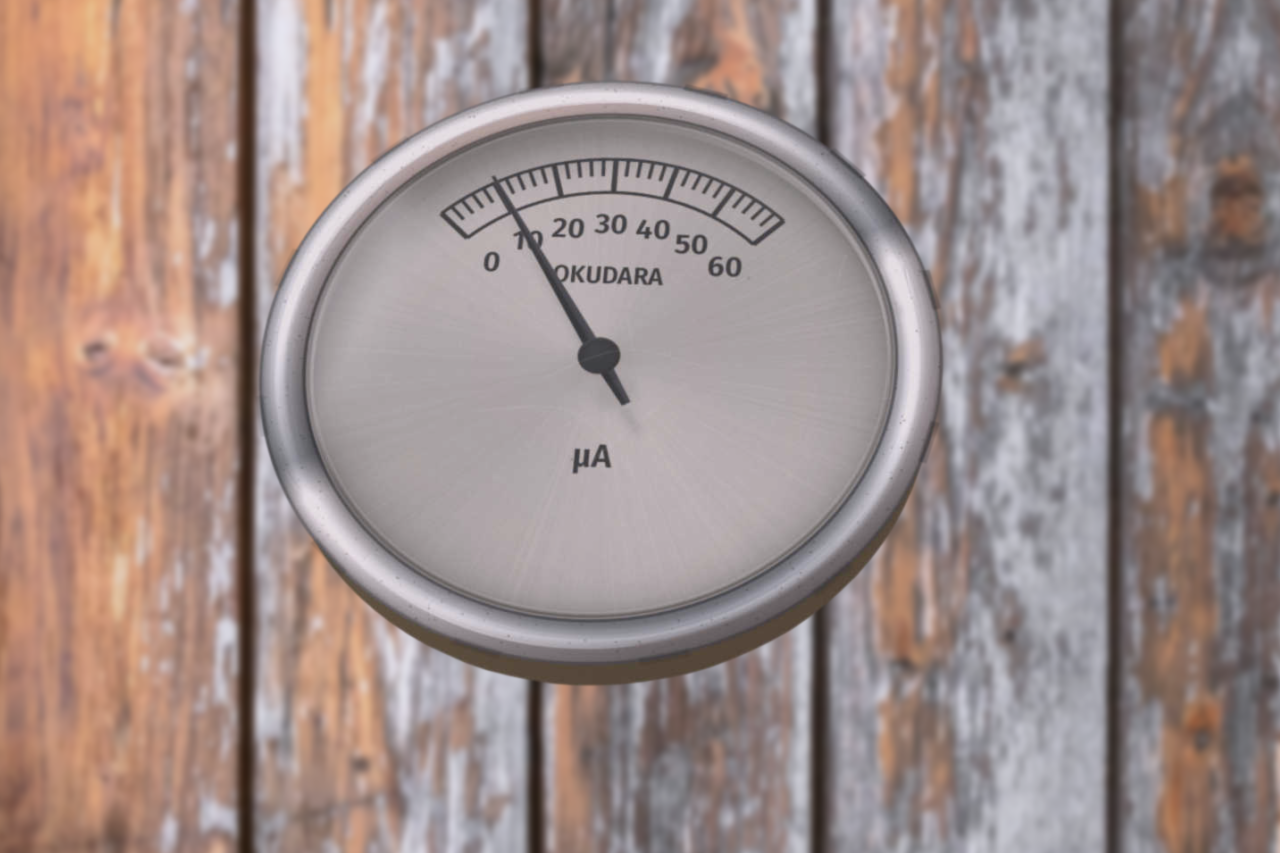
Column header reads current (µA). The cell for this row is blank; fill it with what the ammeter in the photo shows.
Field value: 10 µA
